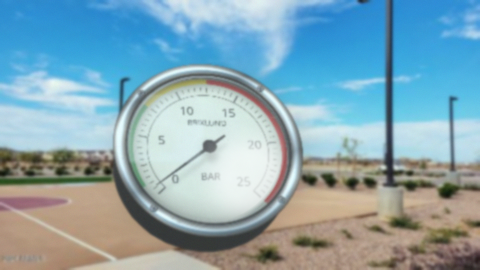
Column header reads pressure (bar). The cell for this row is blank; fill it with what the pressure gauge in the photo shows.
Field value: 0.5 bar
